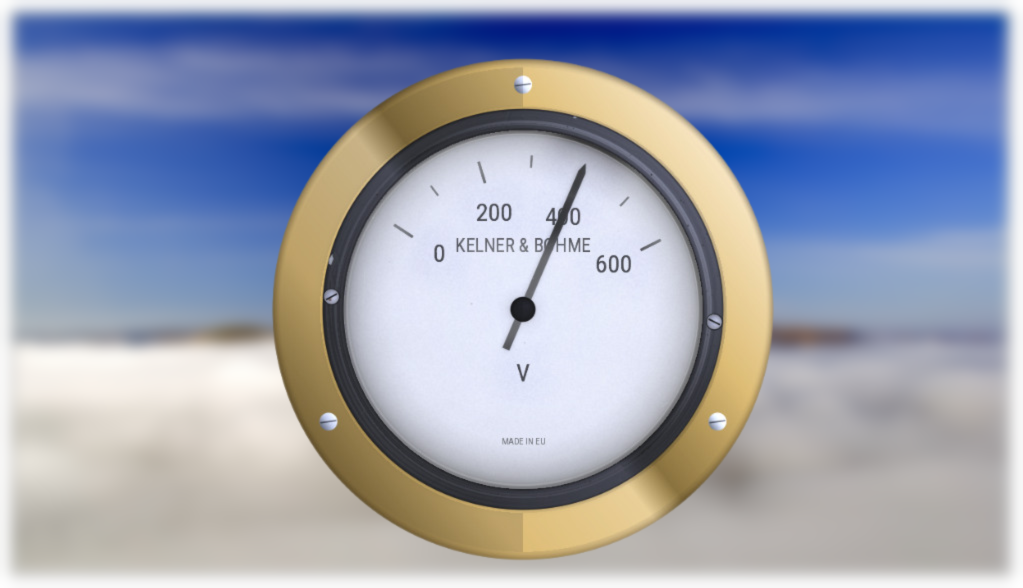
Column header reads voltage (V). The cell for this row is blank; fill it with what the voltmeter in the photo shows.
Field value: 400 V
